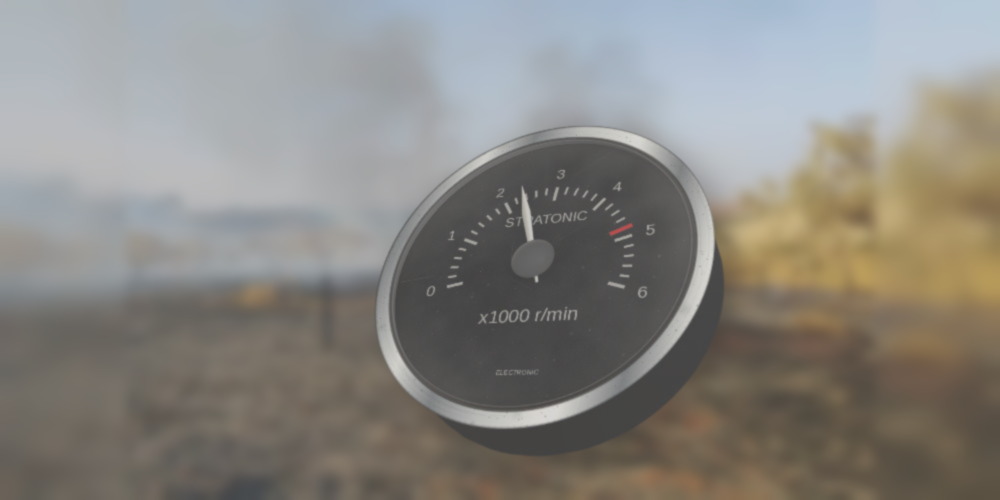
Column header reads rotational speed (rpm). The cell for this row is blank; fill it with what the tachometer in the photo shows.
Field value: 2400 rpm
